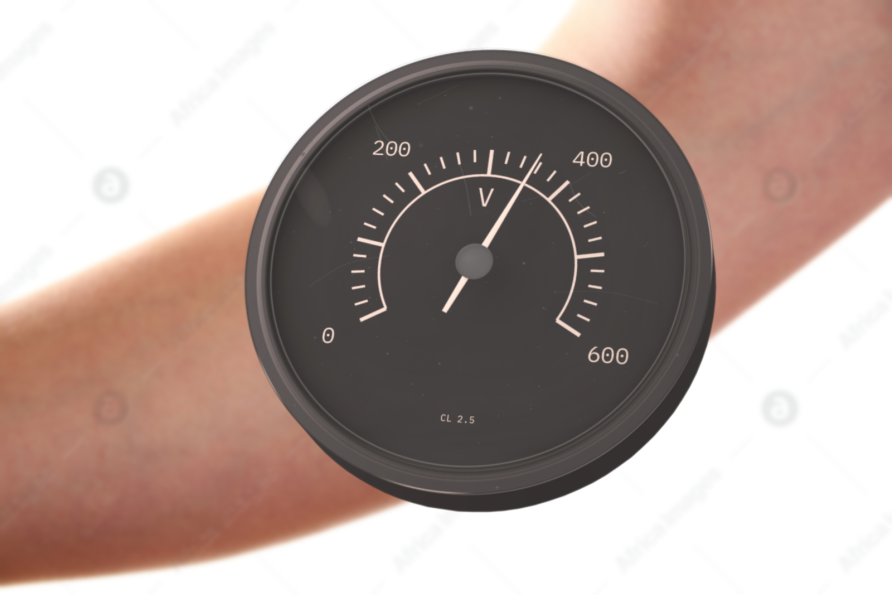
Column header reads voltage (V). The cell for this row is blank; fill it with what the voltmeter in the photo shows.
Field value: 360 V
